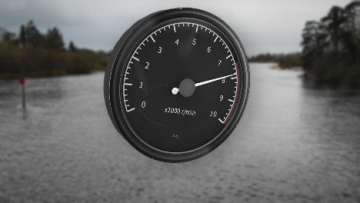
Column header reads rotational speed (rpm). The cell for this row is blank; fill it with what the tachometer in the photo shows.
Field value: 7800 rpm
